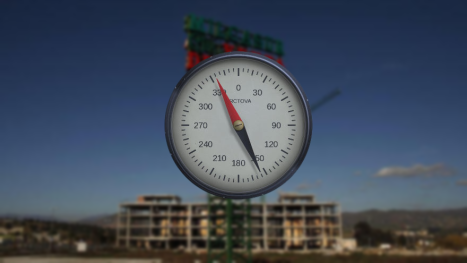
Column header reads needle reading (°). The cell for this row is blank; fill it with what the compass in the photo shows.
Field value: 335 °
